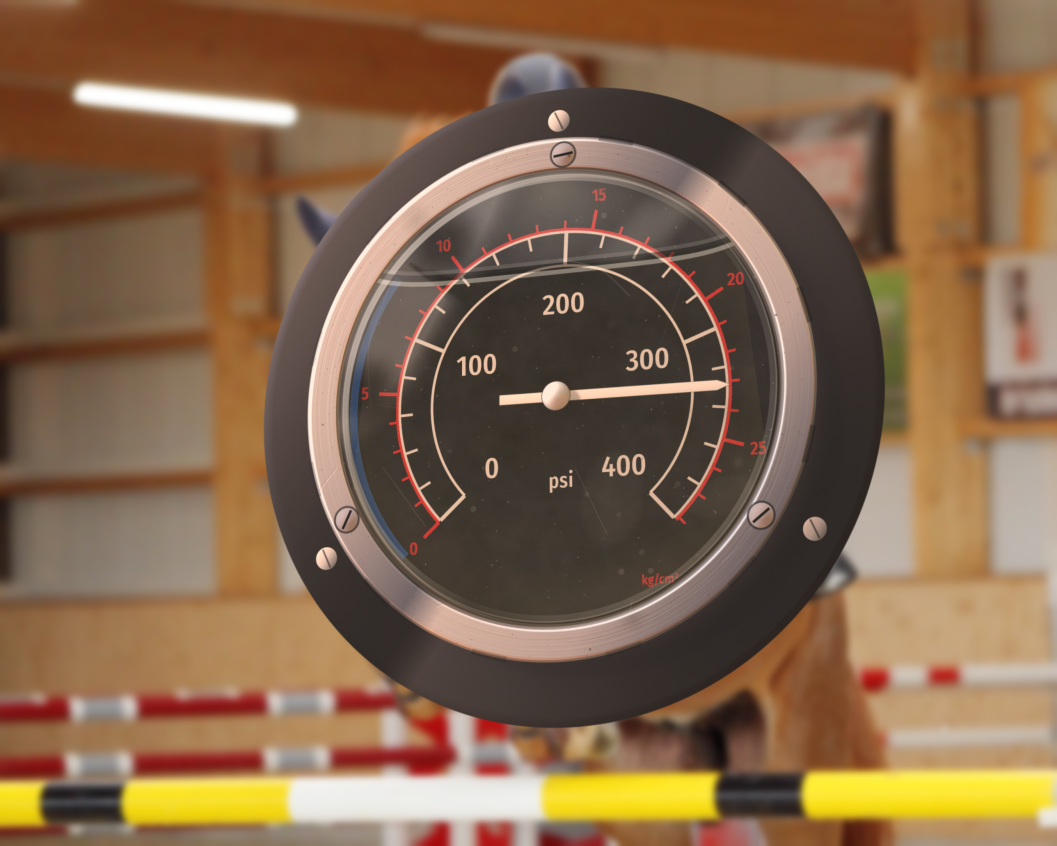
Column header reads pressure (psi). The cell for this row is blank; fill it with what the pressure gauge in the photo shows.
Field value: 330 psi
